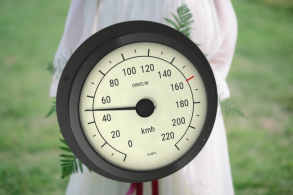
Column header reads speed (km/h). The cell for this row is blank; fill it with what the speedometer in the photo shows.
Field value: 50 km/h
